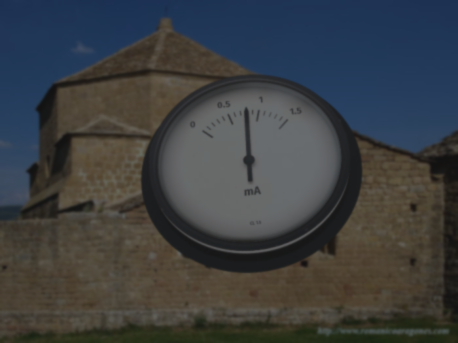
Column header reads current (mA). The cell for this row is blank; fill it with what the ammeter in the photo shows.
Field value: 0.8 mA
